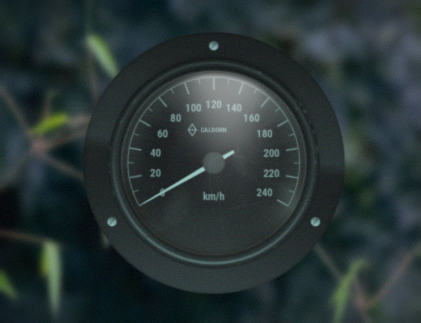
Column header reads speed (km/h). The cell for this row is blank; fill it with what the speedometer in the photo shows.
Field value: 0 km/h
